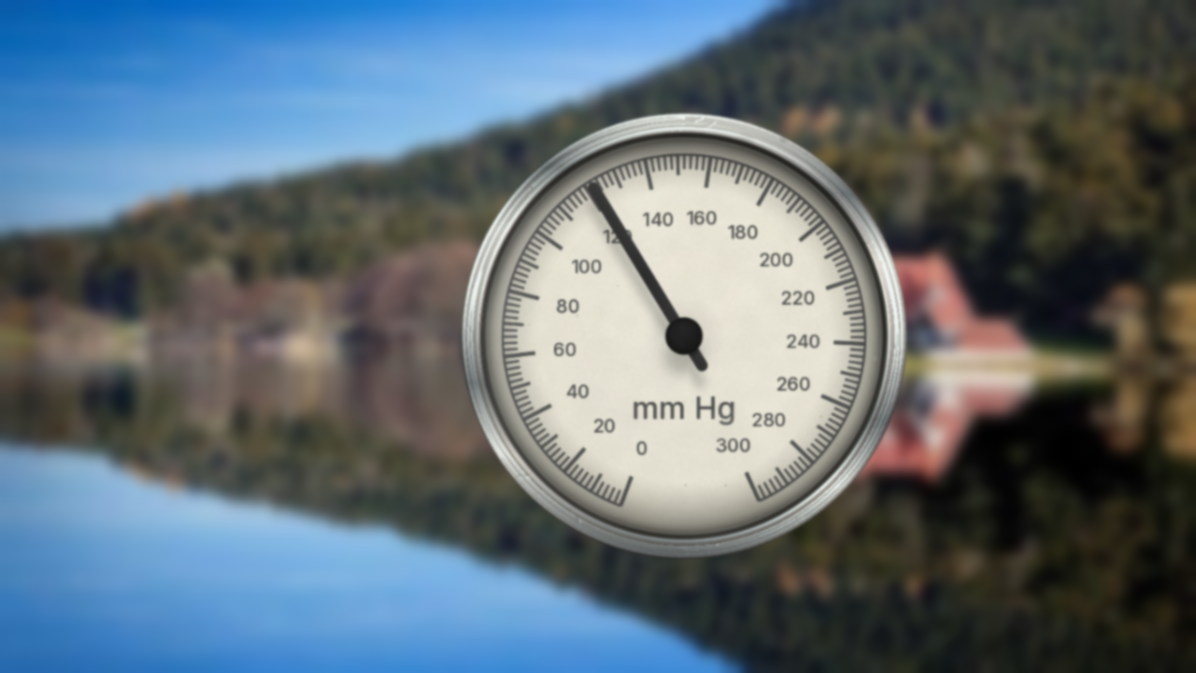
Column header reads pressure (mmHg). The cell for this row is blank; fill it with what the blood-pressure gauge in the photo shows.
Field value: 122 mmHg
